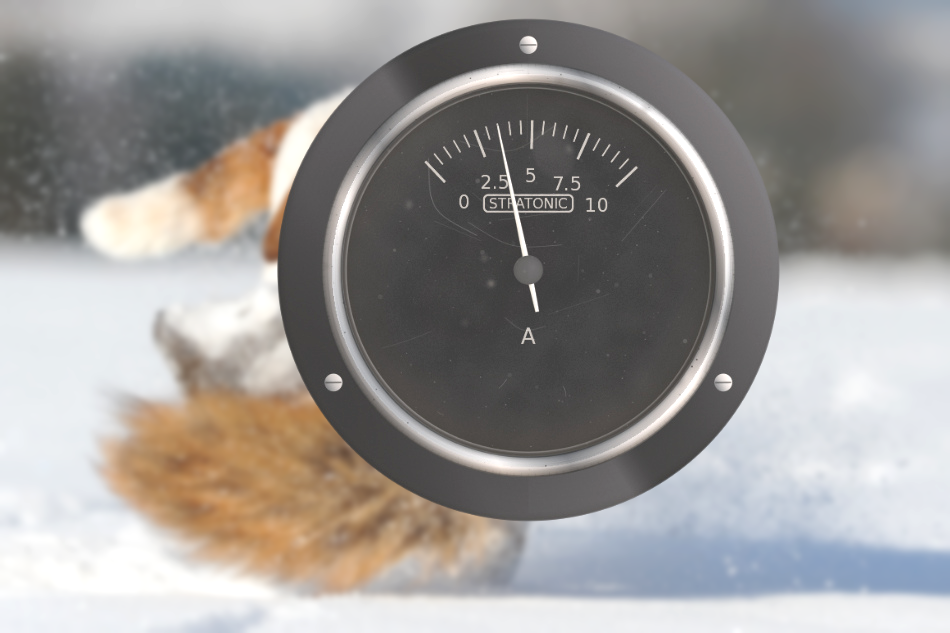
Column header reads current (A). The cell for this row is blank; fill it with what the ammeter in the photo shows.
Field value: 3.5 A
